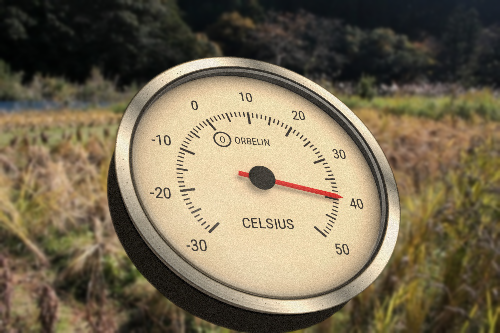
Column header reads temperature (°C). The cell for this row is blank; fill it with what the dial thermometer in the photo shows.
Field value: 40 °C
